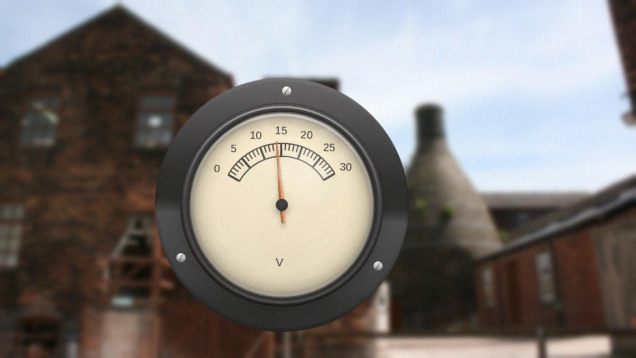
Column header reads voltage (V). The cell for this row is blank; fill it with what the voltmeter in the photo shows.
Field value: 14 V
